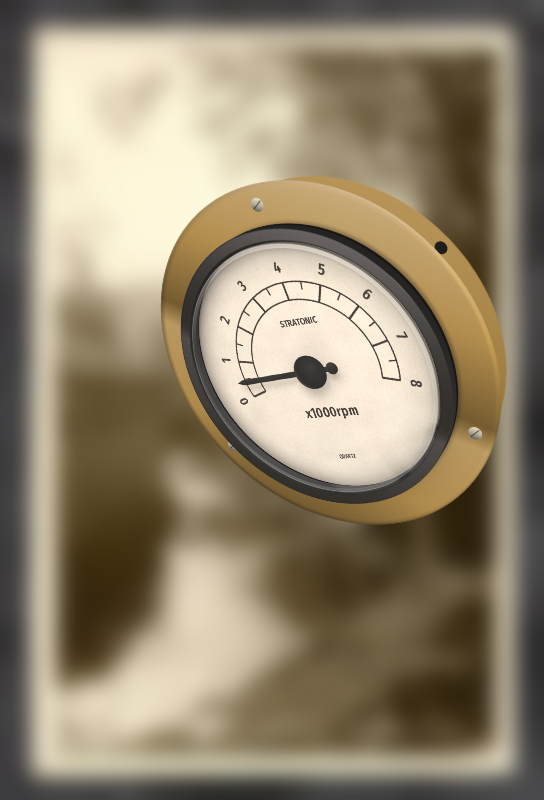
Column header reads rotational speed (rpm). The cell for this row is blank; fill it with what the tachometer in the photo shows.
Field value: 500 rpm
